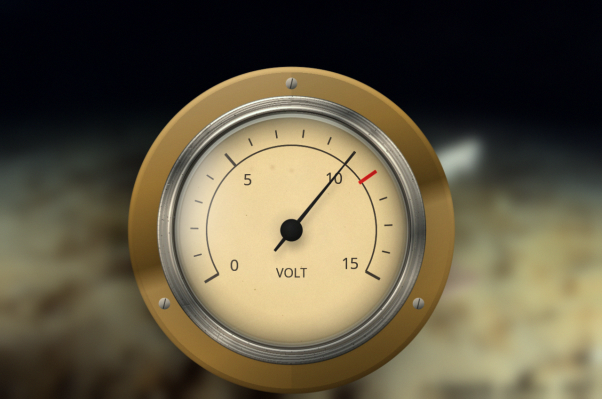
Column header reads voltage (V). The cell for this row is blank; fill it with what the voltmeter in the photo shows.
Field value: 10 V
